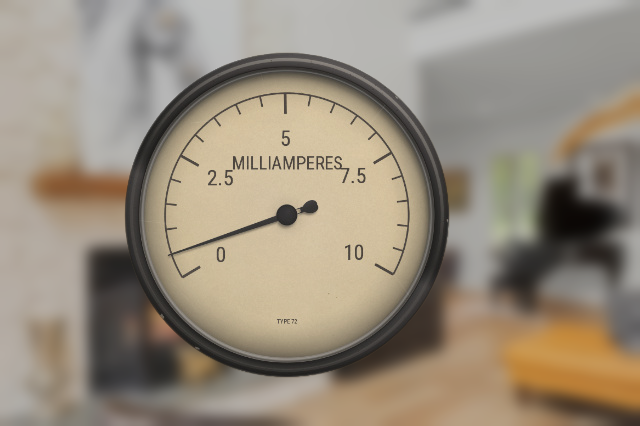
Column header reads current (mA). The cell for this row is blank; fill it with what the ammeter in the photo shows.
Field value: 0.5 mA
